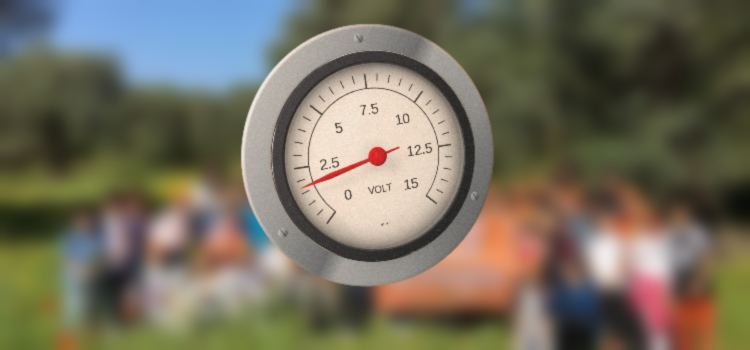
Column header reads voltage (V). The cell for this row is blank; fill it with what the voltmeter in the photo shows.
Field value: 1.75 V
